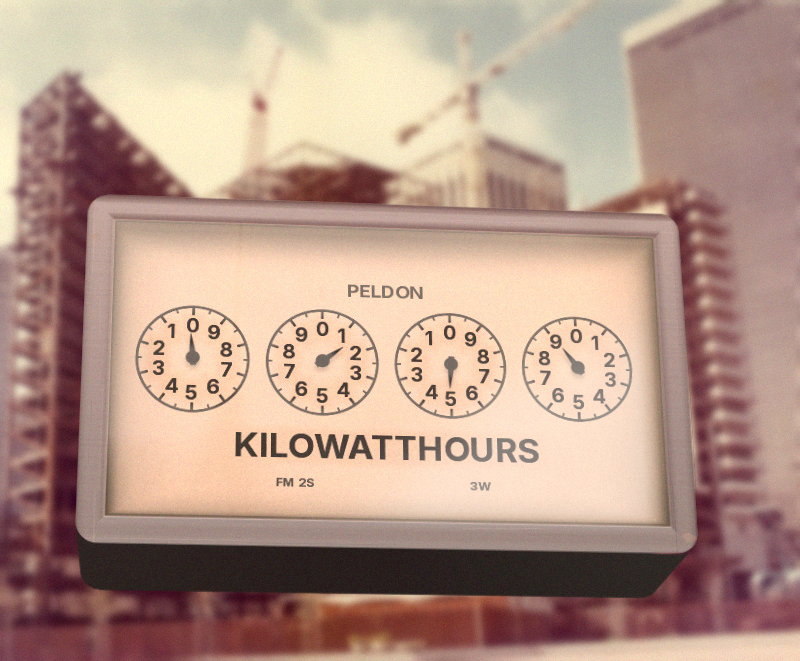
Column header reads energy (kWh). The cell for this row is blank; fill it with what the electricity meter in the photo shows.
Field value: 149 kWh
